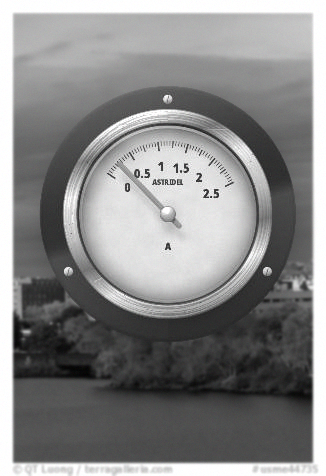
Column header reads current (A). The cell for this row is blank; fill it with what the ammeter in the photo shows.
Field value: 0.25 A
